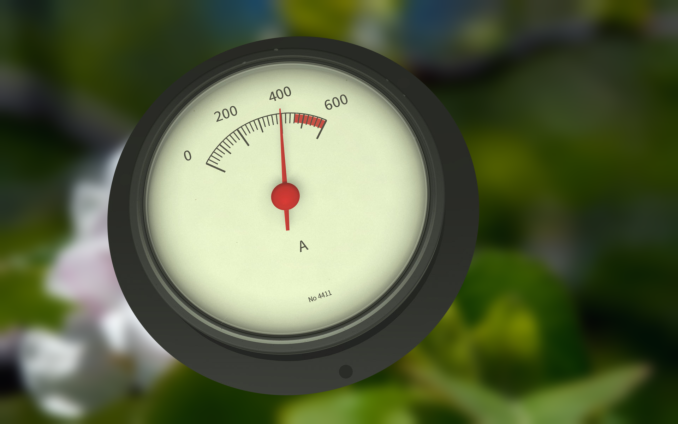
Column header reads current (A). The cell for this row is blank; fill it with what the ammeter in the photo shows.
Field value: 400 A
